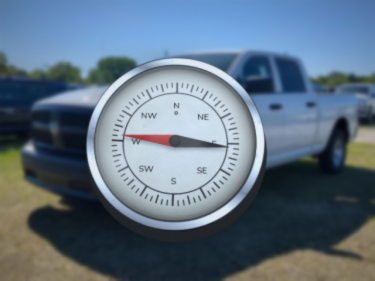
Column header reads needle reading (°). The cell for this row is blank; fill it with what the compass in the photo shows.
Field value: 275 °
